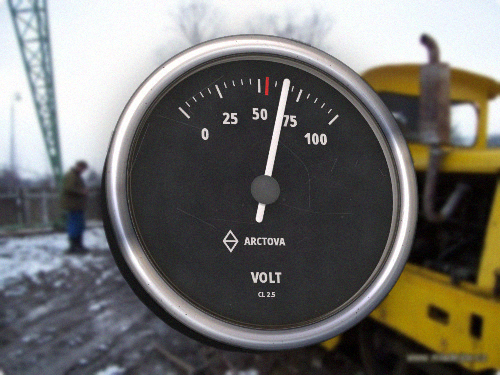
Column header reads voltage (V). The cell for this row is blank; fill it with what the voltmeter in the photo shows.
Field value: 65 V
